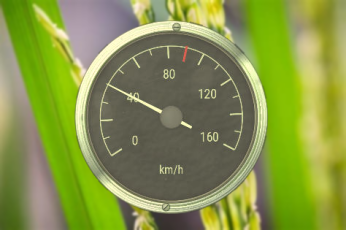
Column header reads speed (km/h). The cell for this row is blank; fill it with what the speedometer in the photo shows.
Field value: 40 km/h
